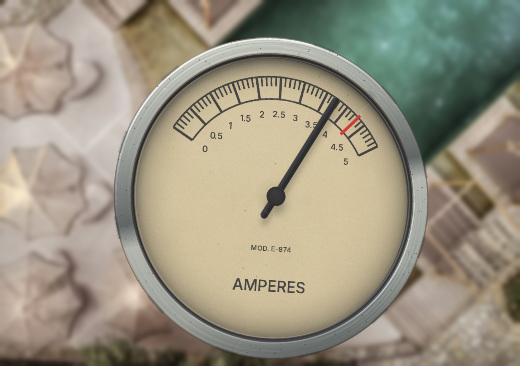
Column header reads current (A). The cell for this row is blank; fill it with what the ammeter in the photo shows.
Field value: 3.7 A
